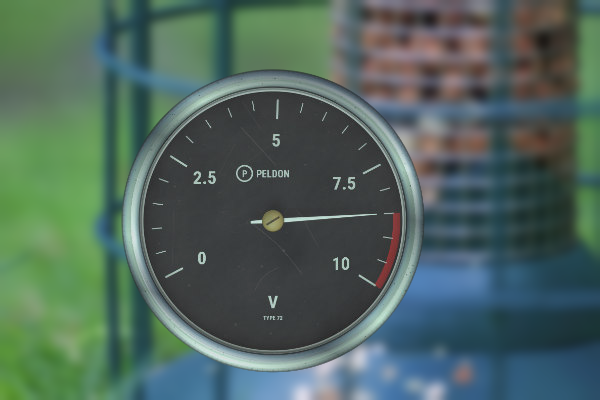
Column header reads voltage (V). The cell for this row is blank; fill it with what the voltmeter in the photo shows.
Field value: 8.5 V
